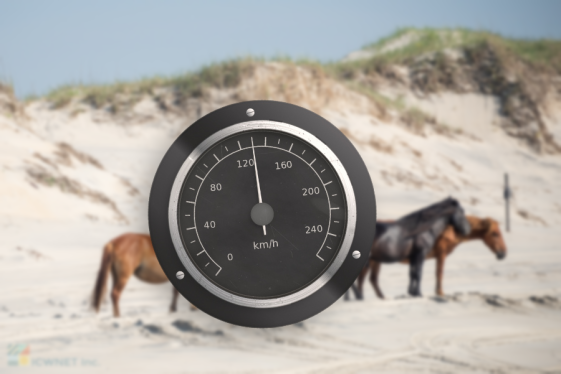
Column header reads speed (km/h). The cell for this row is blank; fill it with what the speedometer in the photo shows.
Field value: 130 km/h
